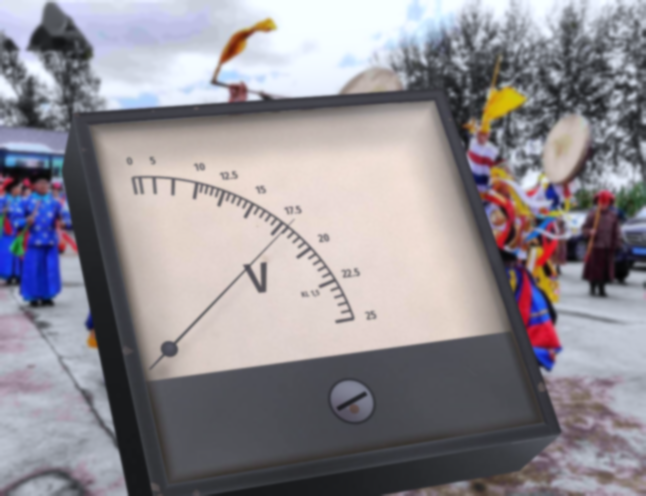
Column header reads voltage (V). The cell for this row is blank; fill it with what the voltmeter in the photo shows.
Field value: 18 V
